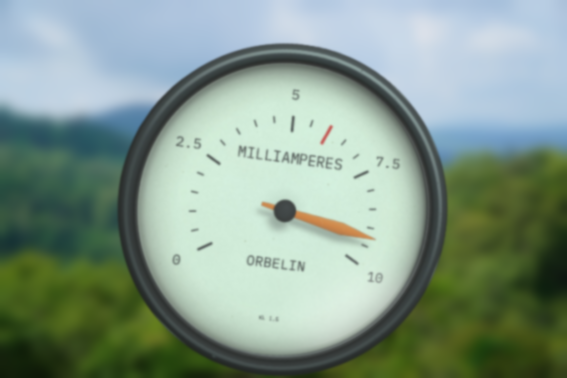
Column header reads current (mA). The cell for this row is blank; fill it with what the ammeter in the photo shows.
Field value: 9.25 mA
